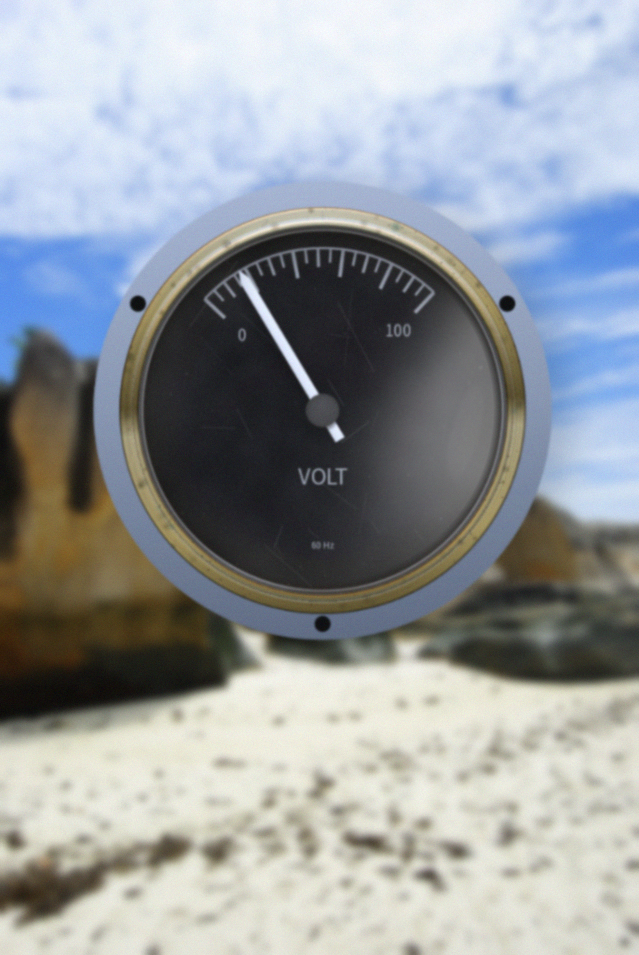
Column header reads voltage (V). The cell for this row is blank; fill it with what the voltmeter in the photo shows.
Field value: 17.5 V
